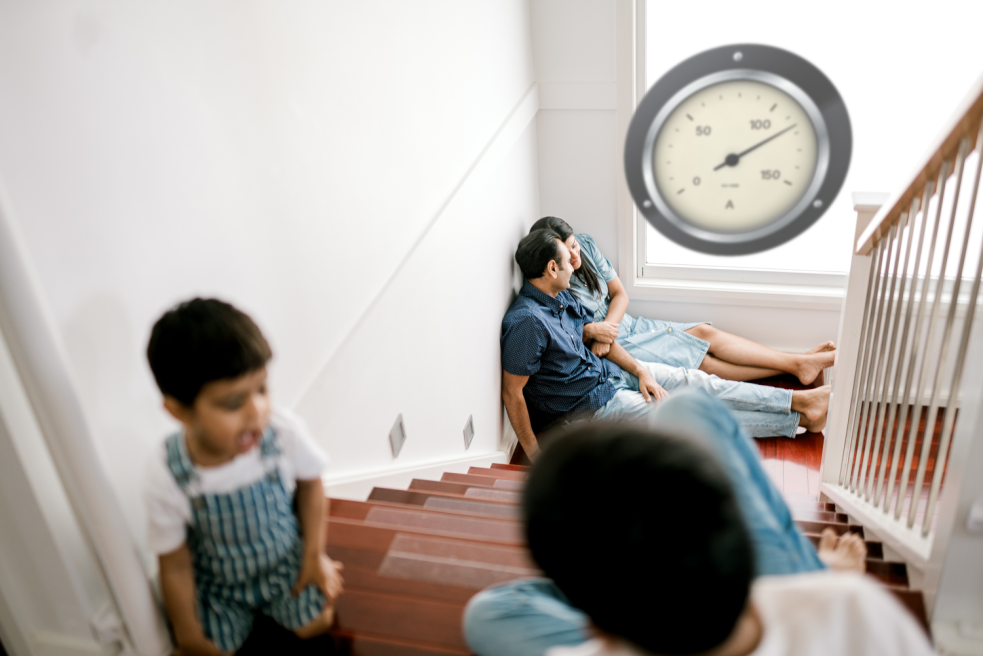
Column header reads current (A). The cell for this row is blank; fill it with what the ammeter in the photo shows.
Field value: 115 A
